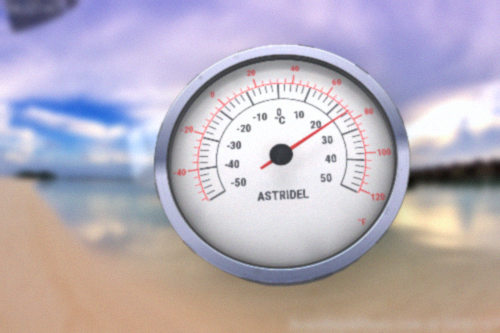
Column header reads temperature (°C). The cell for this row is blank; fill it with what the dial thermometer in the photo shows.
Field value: 24 °C
